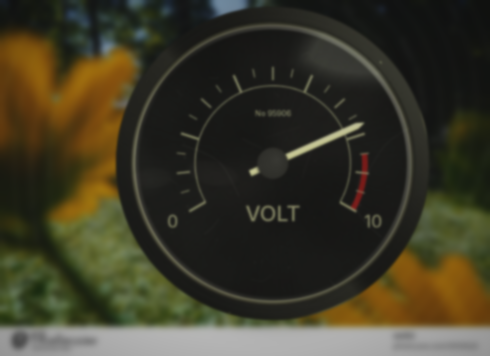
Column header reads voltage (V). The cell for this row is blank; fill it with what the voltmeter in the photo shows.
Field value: 7.75 V
